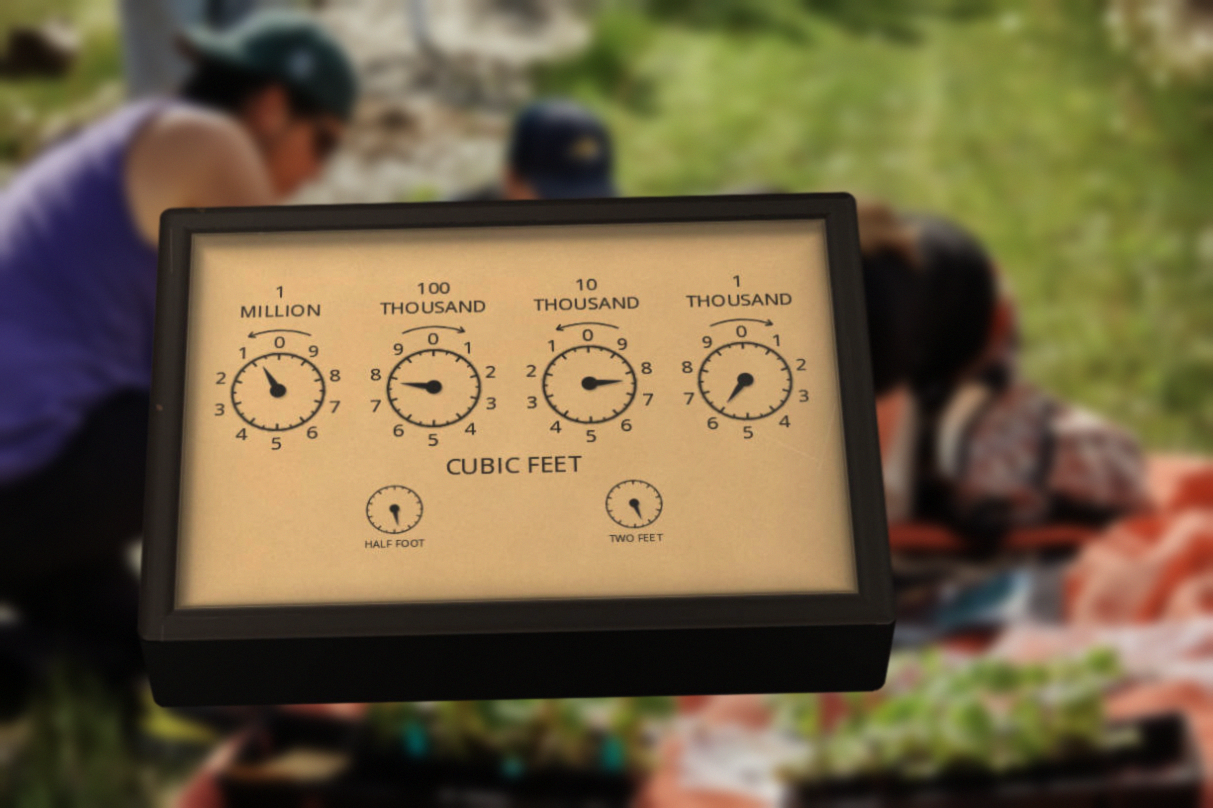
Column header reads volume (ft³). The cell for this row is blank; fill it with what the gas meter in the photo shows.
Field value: 77600 ft³
